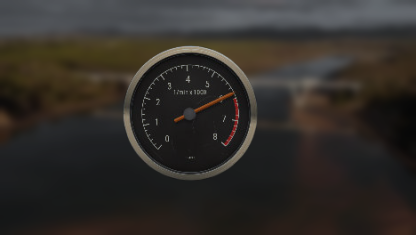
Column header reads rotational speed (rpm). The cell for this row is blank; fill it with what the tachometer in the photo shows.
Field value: 6000 rpm
